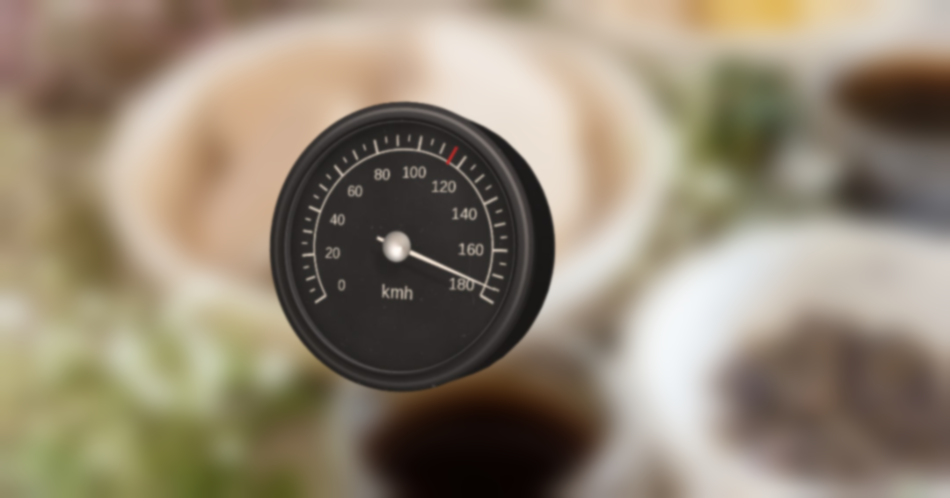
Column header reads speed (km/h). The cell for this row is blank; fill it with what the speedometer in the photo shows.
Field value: 175 km/h
